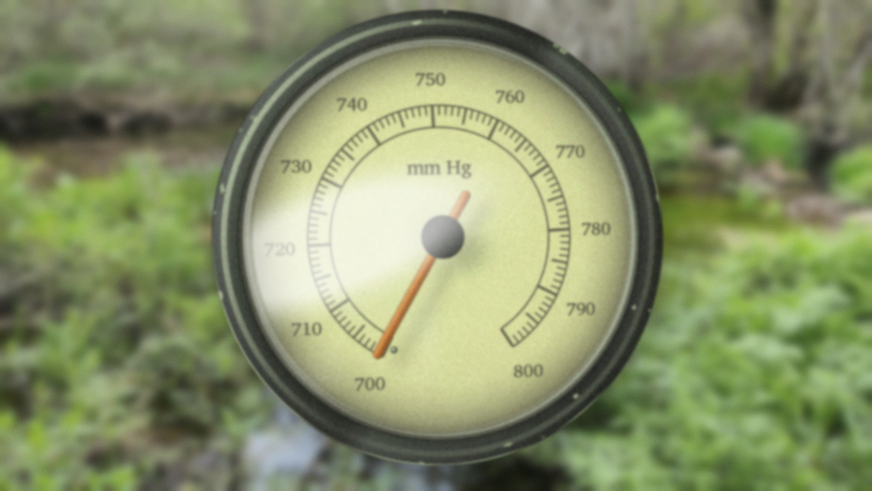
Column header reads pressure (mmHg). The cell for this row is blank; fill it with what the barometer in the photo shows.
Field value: 701 mmHg
